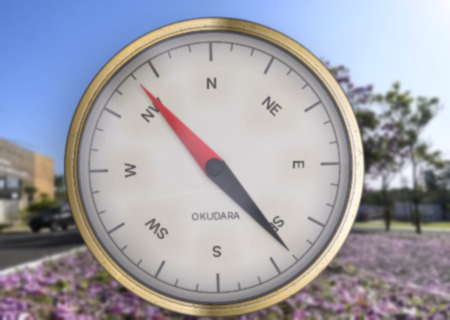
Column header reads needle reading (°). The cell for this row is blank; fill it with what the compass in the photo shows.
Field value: 320 °
